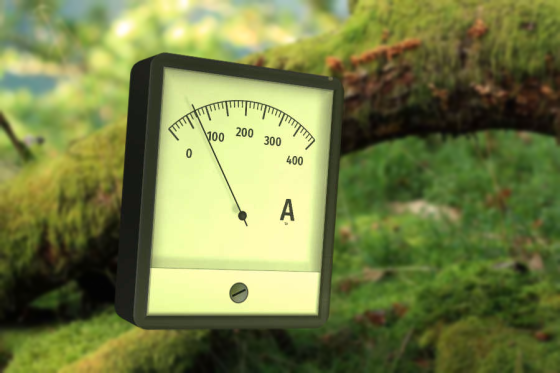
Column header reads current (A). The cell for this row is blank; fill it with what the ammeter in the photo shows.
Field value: 70 A
